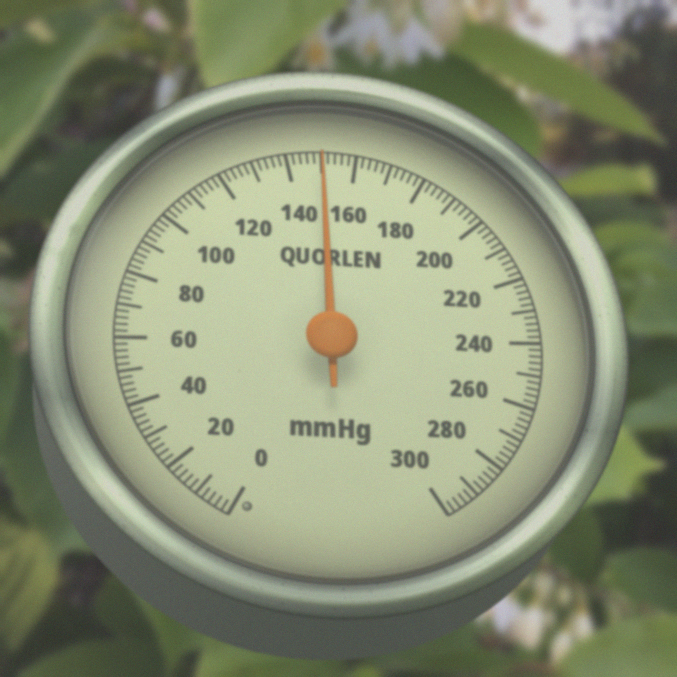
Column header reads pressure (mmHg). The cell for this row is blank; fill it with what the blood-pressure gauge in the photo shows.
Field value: 150 mmHg
